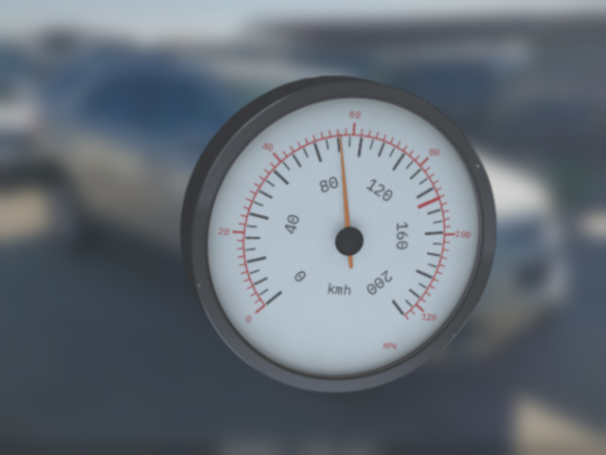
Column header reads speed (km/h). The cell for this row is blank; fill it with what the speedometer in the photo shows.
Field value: 90 km/h
